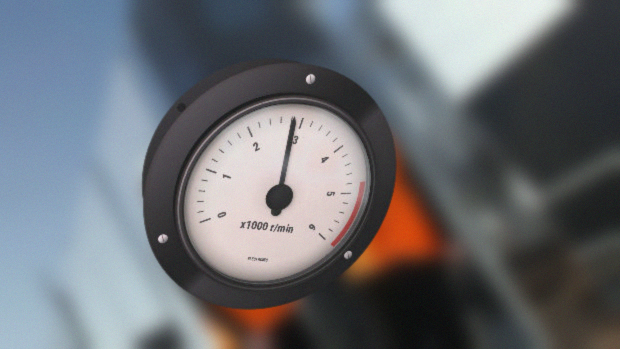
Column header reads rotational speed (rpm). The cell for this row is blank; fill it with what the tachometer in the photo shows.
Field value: 2800 rpm
